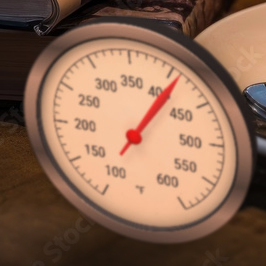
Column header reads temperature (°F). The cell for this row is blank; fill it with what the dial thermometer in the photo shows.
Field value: 410 °F
